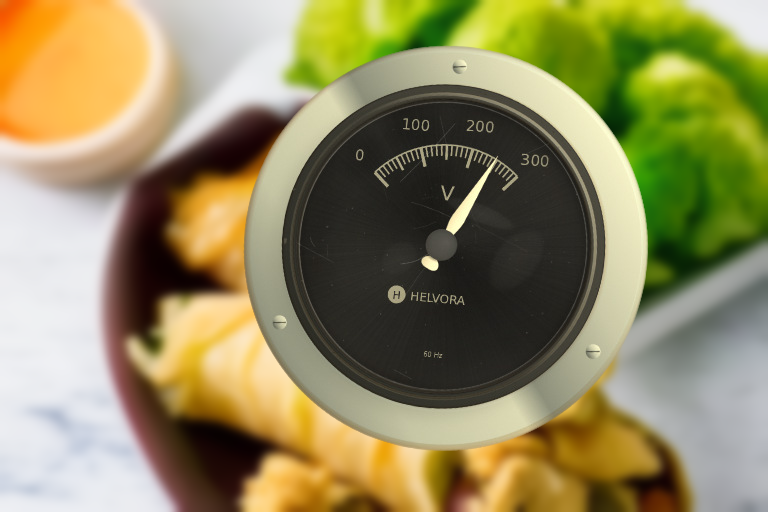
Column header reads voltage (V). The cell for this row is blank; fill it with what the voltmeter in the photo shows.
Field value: 250 V
